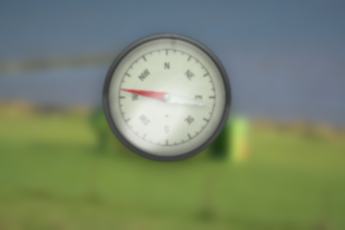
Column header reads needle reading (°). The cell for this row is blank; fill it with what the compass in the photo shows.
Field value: 280 °
